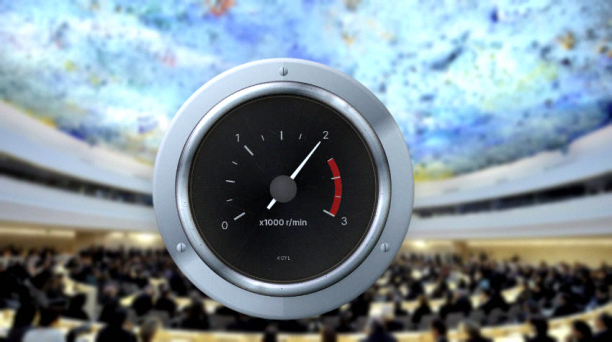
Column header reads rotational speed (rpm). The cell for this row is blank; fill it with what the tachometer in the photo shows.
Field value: 2000 rpm
